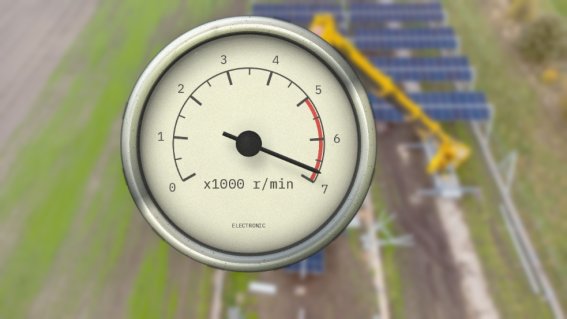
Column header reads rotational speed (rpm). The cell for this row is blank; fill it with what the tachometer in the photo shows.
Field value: 6750 rpm
